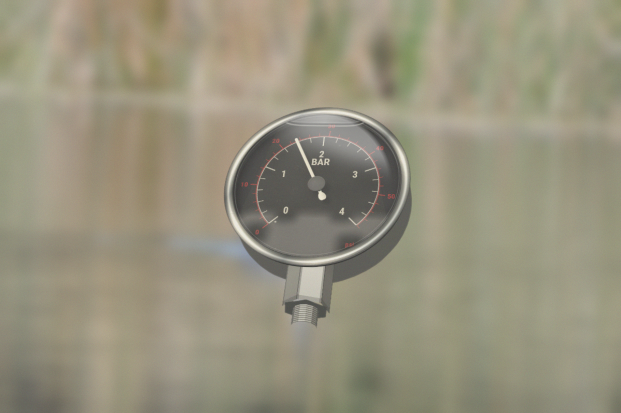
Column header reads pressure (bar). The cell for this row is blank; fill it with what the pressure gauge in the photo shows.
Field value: 1.6 bar
